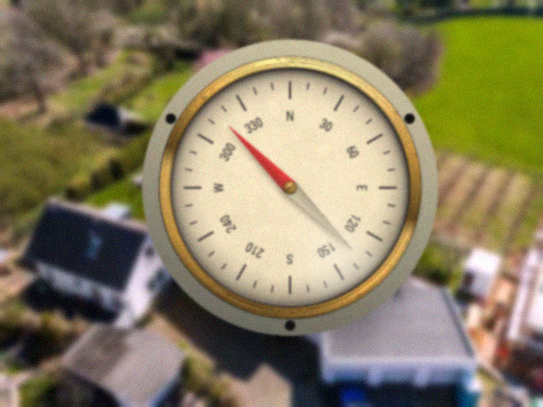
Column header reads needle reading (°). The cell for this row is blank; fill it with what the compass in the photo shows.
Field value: 315 °
